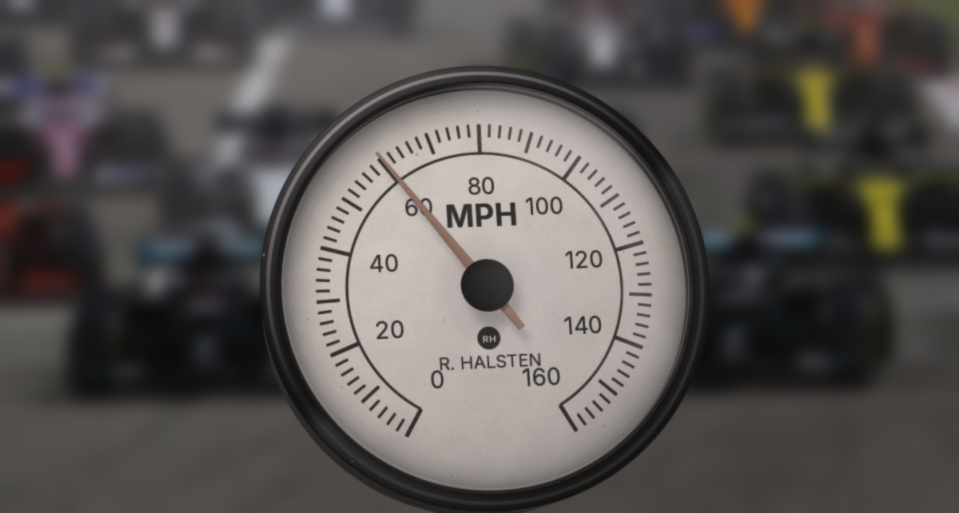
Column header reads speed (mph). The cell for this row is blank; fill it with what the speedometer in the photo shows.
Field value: 60 mph
